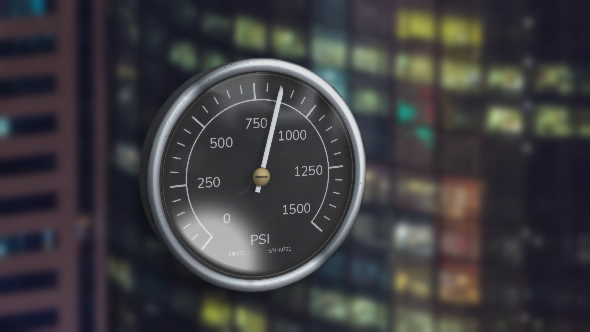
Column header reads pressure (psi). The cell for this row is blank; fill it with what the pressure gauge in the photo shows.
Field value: 850 psi
